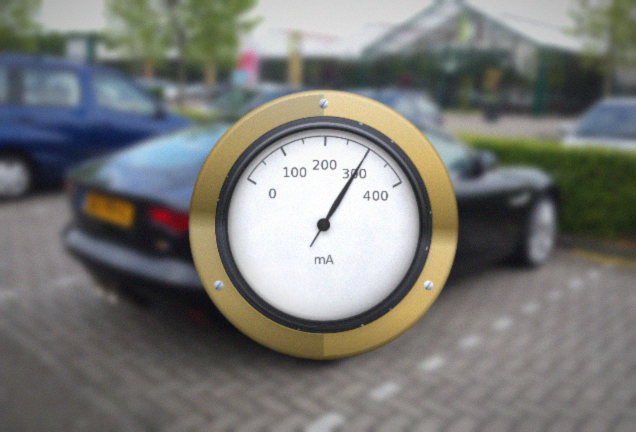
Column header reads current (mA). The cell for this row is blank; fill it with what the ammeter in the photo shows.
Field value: 300 mA
